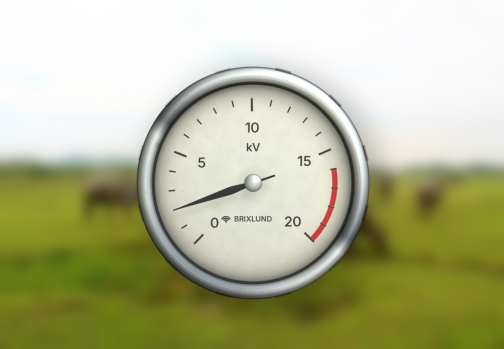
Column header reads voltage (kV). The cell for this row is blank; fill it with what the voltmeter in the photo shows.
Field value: 2 kV
